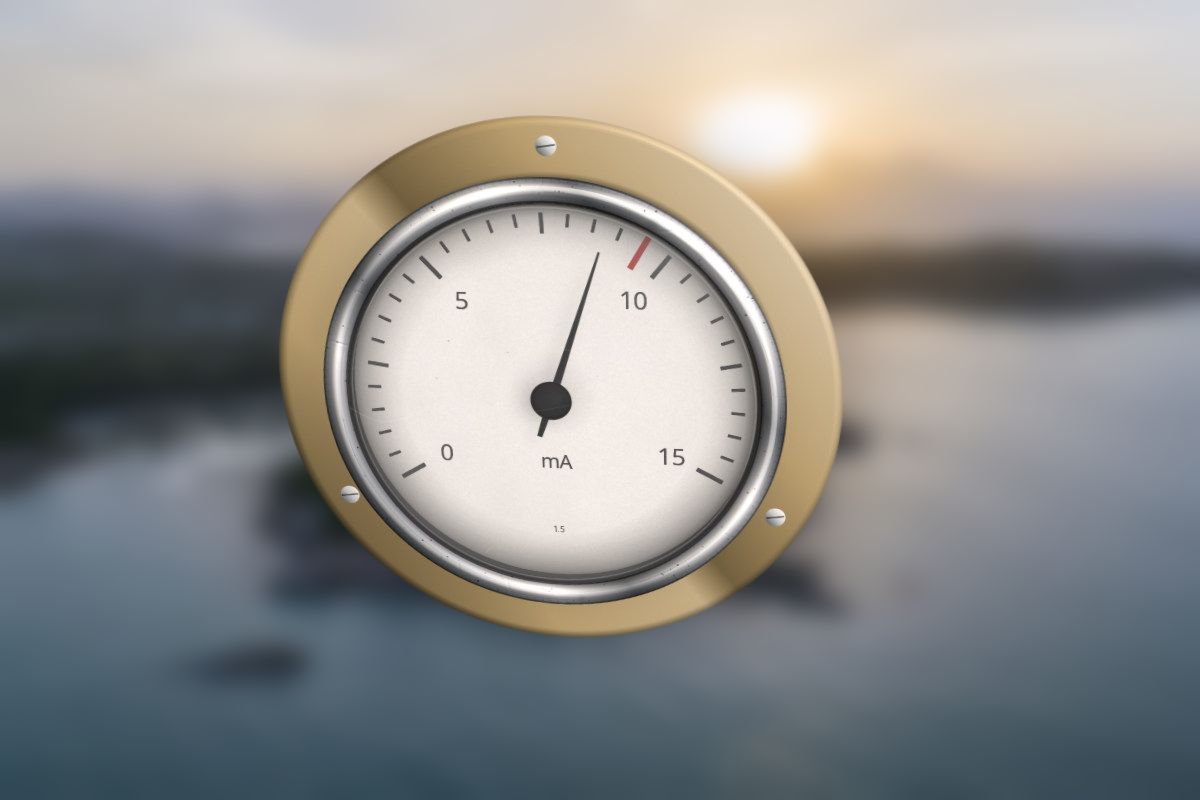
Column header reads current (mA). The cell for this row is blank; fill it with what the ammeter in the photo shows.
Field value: 8.75 mA
